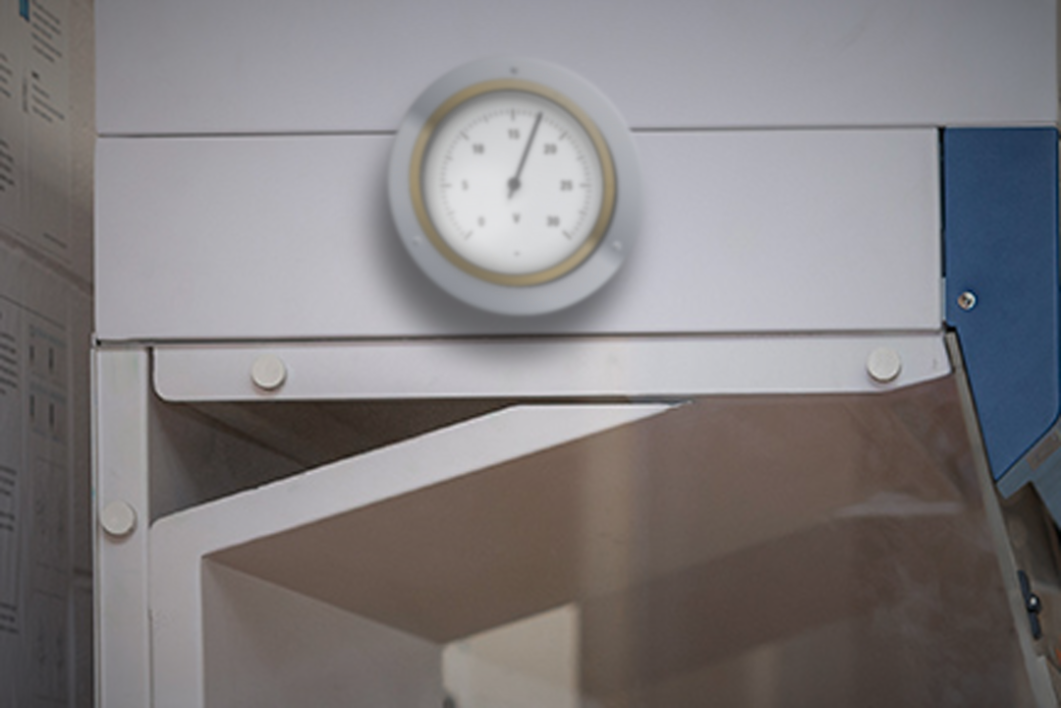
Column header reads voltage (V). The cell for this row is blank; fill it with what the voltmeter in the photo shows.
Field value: 17.5 V
